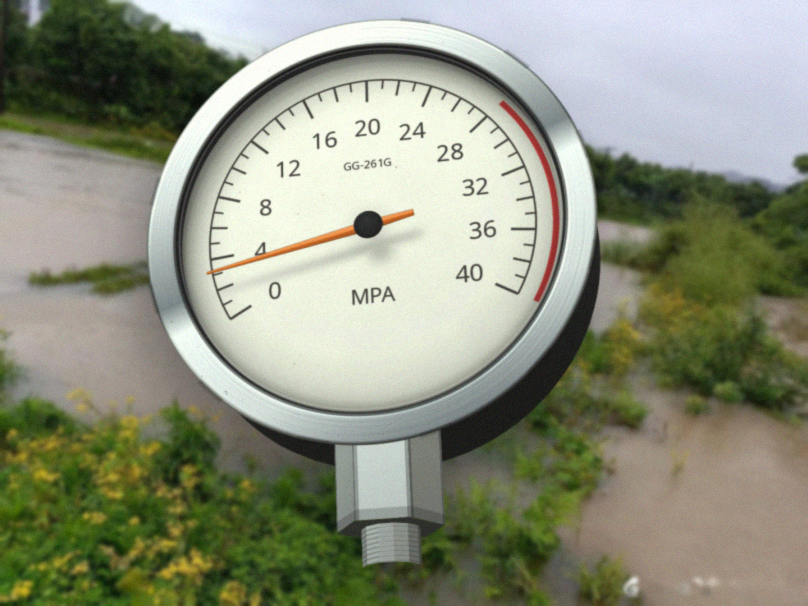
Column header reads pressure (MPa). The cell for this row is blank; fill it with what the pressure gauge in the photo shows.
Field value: 3 MPa
